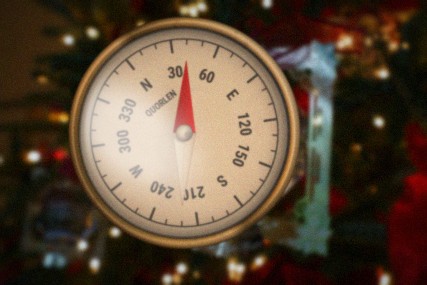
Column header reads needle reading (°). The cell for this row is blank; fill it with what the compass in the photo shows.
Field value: 40 °
